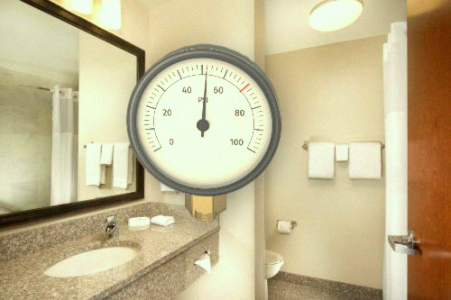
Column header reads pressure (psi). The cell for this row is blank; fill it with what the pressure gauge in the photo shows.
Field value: 52 psi
